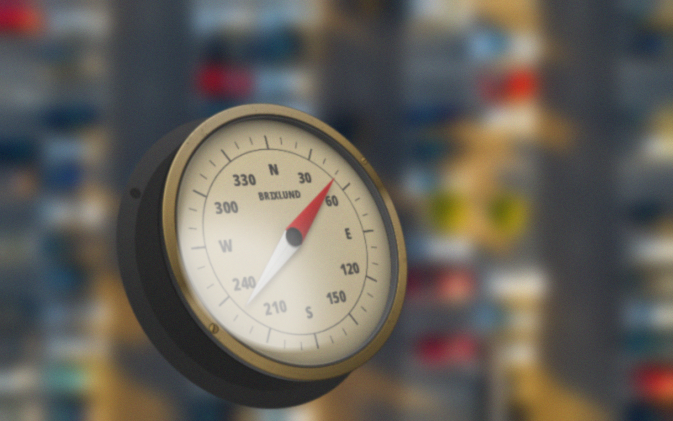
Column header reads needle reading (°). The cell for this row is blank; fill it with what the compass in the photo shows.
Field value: 50 °
